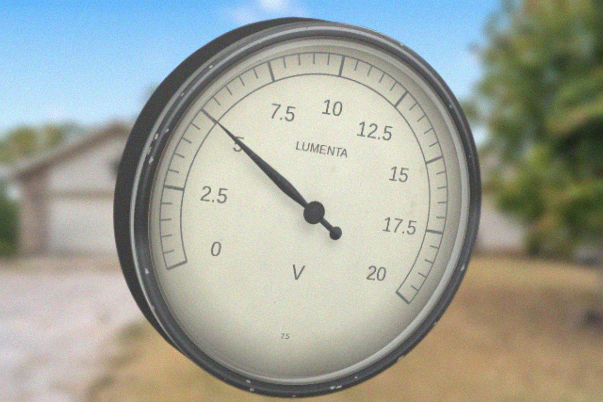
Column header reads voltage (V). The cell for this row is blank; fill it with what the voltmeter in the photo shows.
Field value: 5 V
